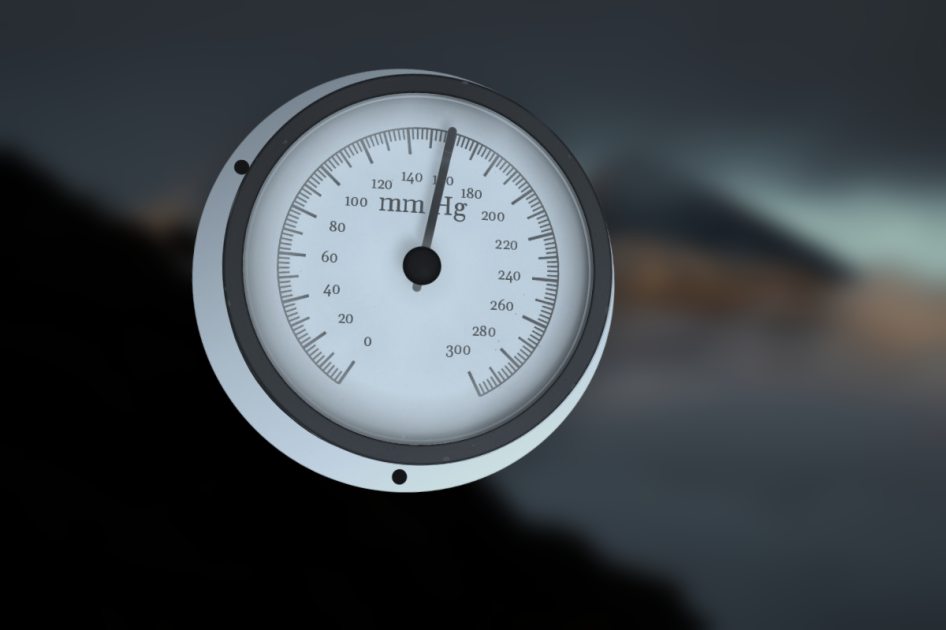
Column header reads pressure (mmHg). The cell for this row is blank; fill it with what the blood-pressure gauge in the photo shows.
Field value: 158 mmHg
